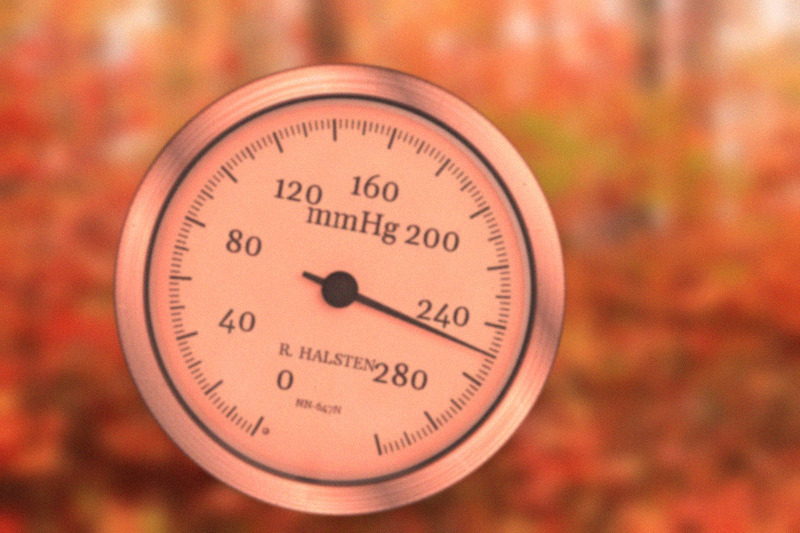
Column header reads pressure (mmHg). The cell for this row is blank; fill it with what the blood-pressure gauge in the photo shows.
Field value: 250 mmHg
